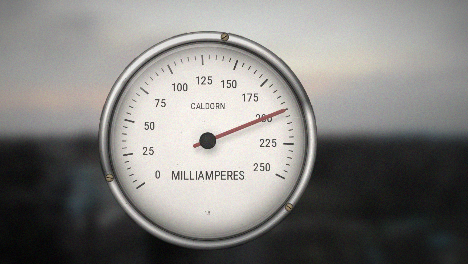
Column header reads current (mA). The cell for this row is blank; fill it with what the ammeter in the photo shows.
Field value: 200 mA
